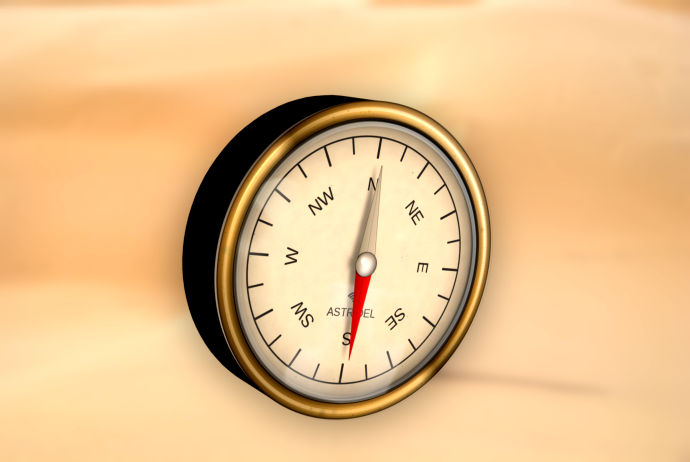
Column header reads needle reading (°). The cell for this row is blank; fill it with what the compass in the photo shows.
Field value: 180 °
